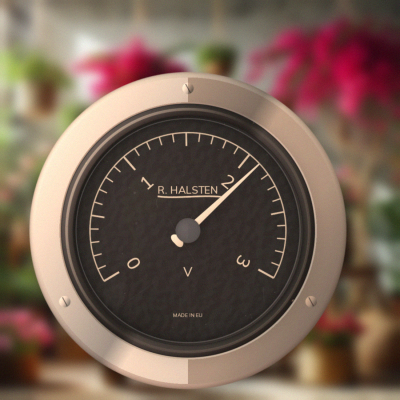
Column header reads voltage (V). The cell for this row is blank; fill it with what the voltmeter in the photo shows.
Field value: 2.1 V
